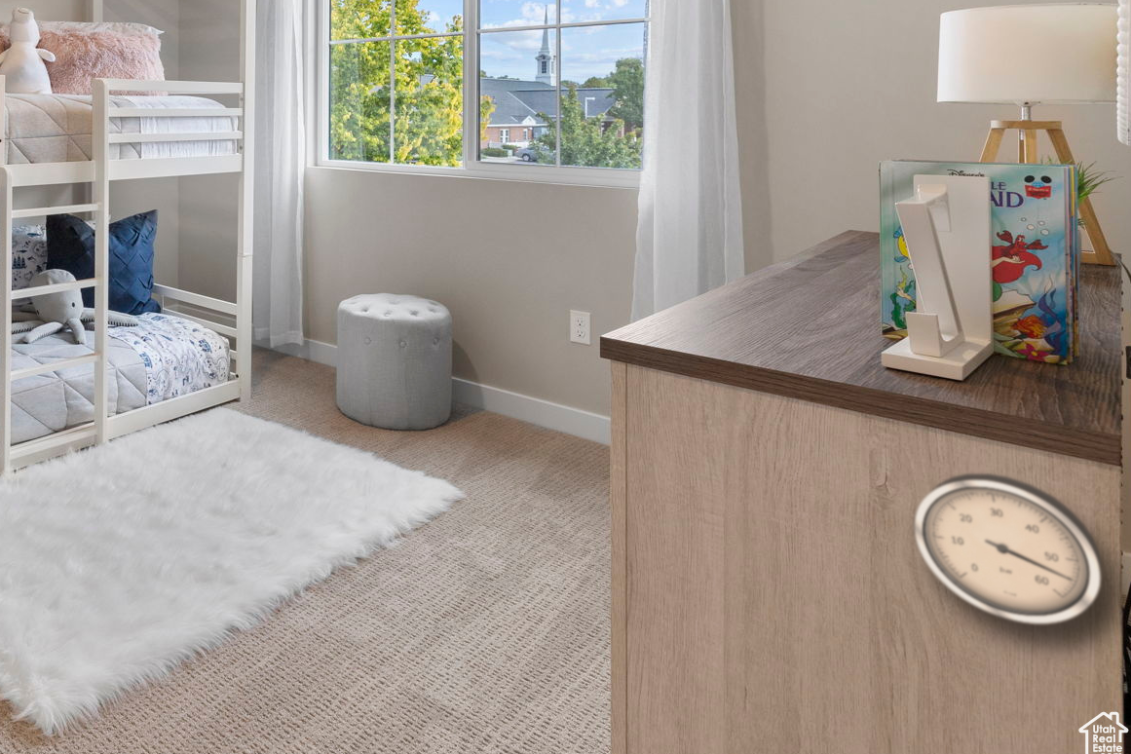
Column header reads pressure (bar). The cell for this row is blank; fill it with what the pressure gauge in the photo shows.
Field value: 55 bar
